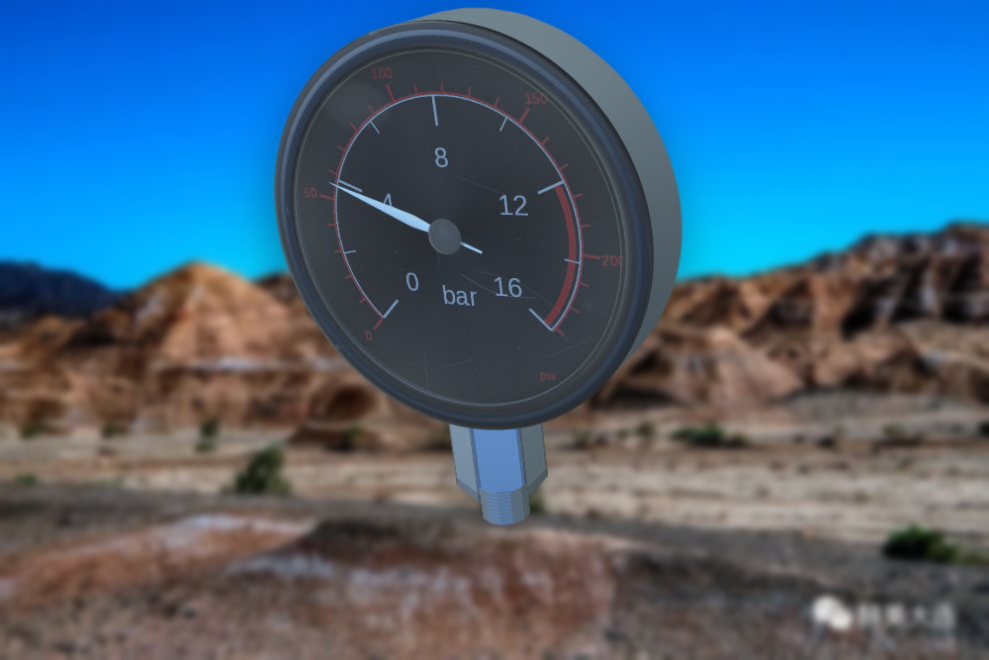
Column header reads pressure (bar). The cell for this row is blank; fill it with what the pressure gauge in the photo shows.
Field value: 4 bar
